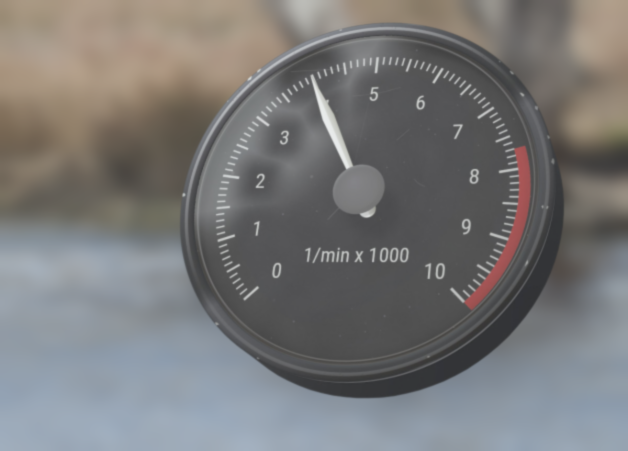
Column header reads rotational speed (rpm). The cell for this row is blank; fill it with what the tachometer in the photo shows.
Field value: 4000 rpm
